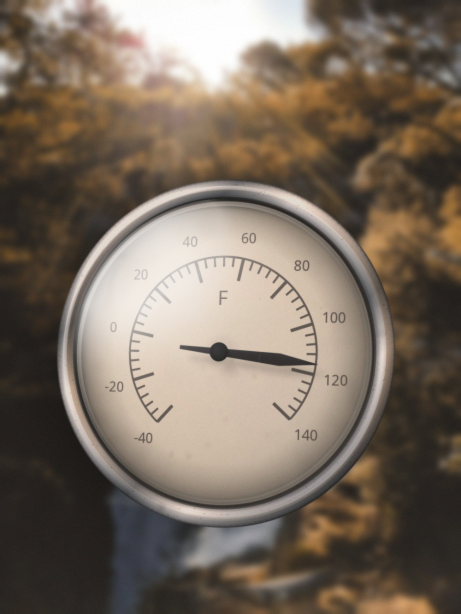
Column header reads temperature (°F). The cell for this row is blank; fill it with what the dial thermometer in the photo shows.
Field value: 116 °F
